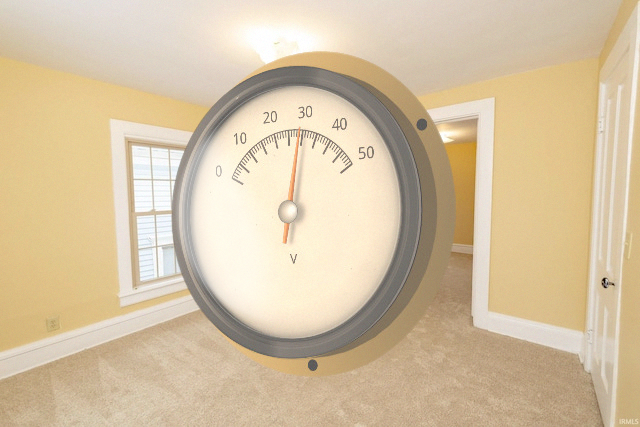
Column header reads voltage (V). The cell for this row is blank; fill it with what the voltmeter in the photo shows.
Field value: 30 V
